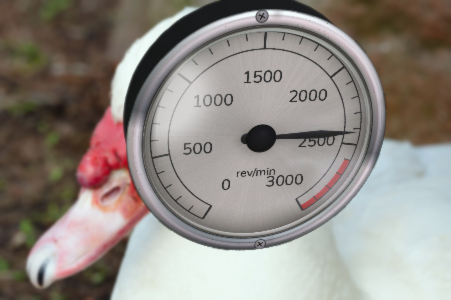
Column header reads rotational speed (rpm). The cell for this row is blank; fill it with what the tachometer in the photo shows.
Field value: 2400 rpm
